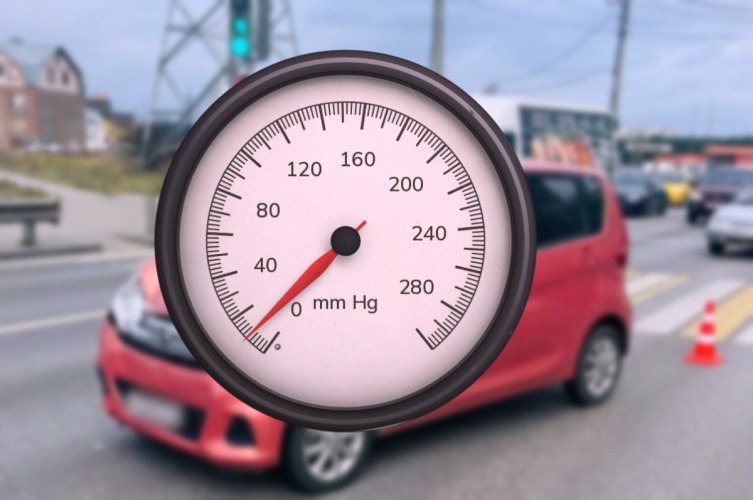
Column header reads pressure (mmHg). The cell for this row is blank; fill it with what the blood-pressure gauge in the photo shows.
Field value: 10 mmHg
